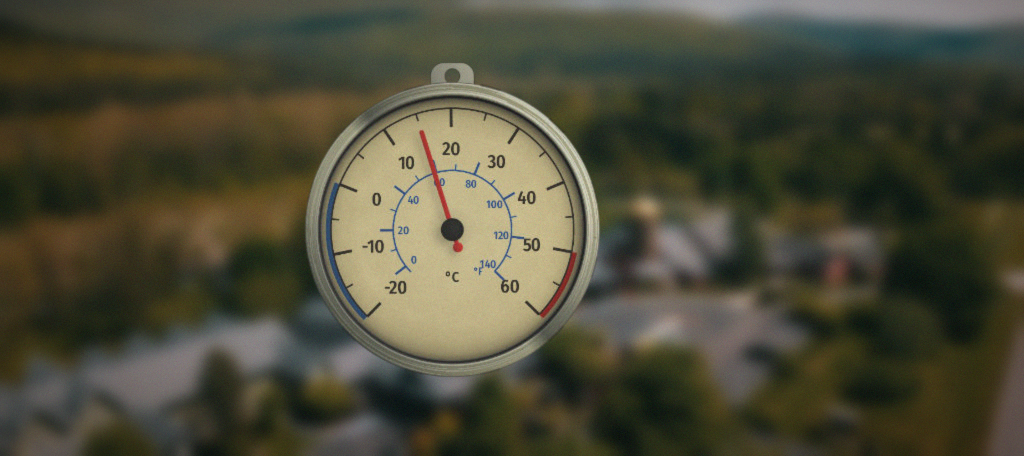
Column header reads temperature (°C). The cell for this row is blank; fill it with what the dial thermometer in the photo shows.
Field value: 15 °C
